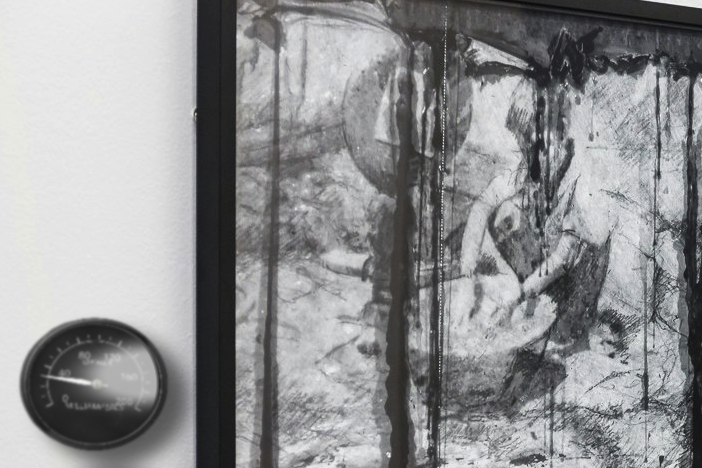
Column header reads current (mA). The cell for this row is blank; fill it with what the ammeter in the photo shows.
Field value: 30 mA
